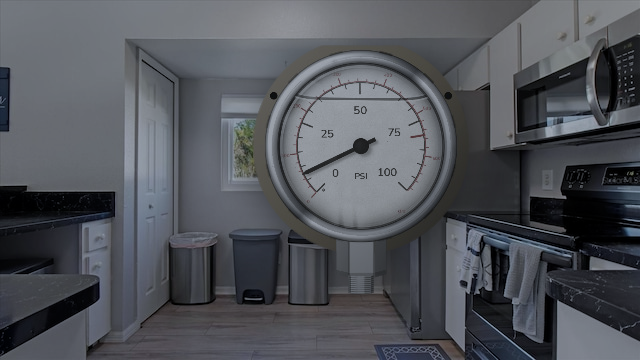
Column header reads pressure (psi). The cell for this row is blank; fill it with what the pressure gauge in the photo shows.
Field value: 7.5 psi
